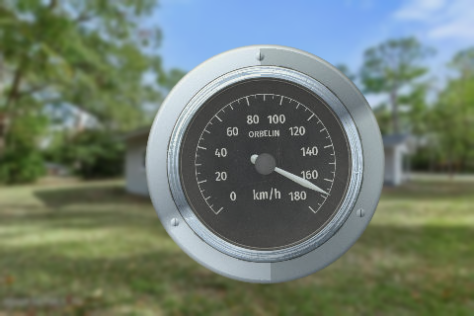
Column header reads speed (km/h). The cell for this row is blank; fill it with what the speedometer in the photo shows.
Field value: 167.5 km/h
